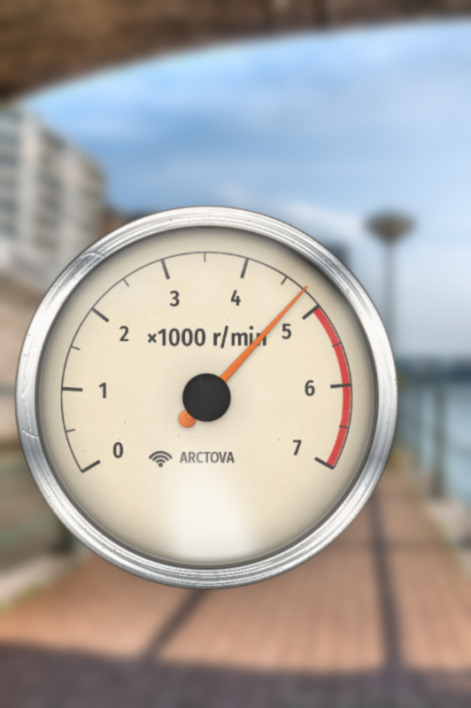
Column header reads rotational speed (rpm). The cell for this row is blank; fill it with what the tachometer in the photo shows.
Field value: 4750 rpm
